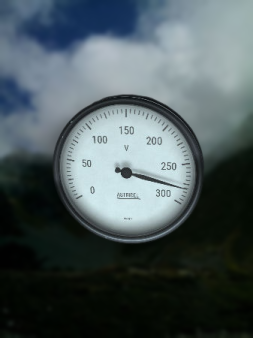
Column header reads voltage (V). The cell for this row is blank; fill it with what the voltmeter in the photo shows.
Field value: 280 V
